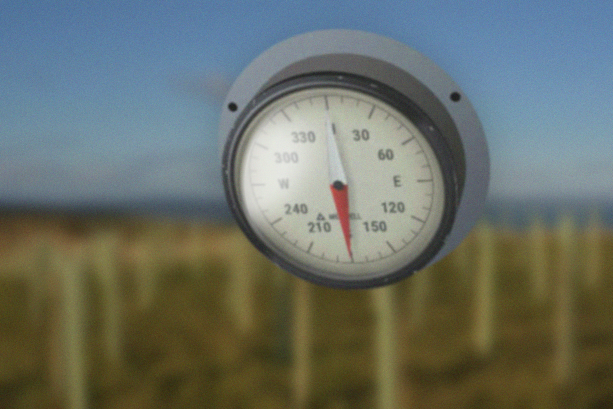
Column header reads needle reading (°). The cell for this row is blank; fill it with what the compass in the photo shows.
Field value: 180 °
